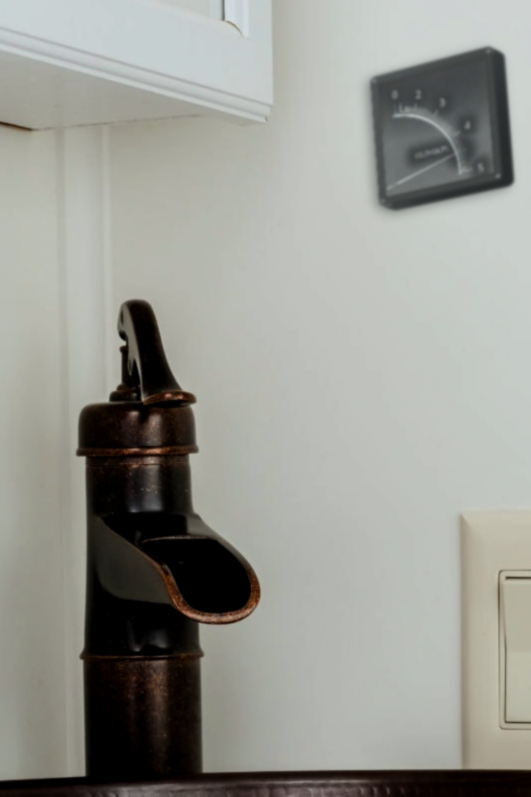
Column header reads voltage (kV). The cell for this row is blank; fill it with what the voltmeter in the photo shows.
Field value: 4.5 kV
